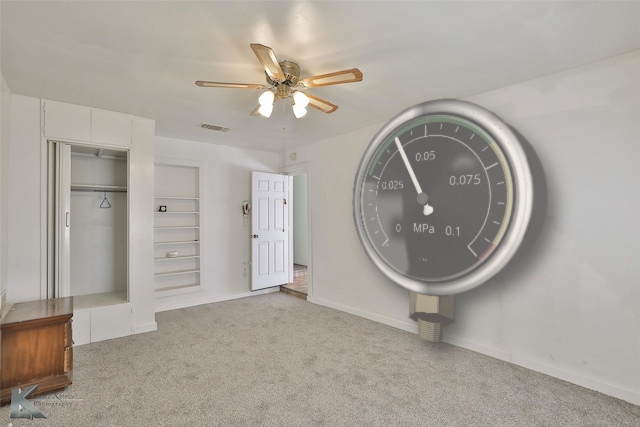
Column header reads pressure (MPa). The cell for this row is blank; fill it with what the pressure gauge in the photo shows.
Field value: 0.04 MPa
